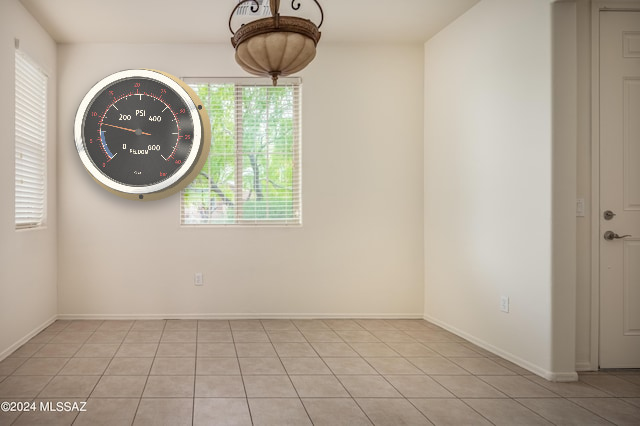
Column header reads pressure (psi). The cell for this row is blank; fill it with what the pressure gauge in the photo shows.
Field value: 125 psi
